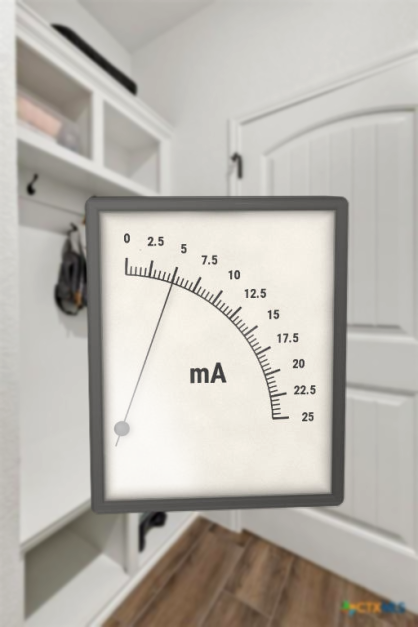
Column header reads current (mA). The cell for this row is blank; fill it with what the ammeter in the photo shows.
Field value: 5 mA
